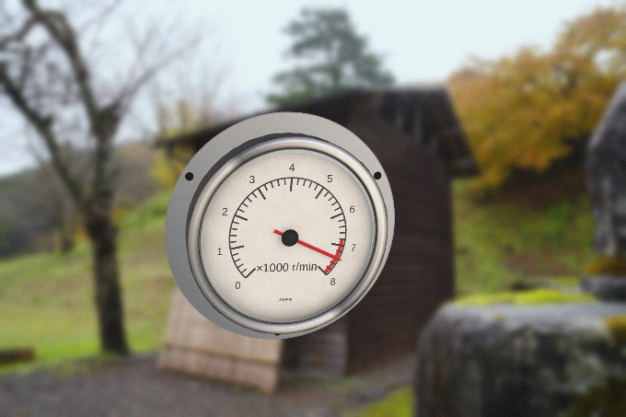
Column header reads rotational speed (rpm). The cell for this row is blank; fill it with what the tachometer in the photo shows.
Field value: 7400 rpm
